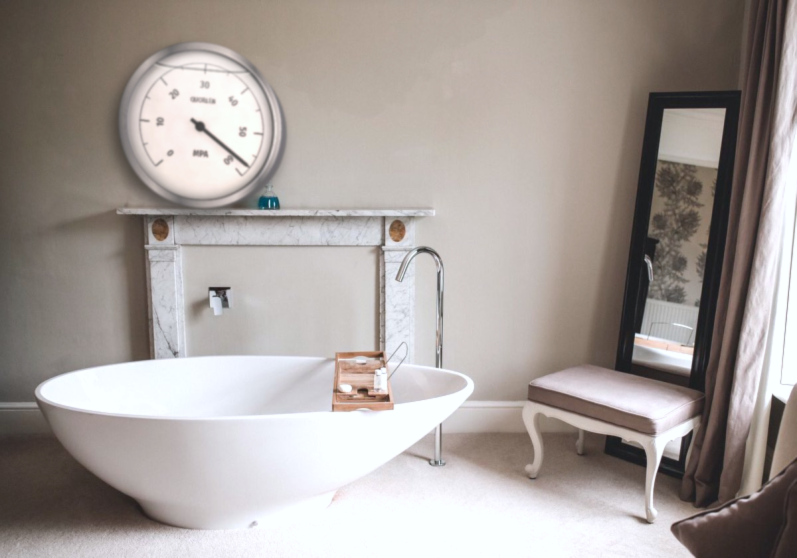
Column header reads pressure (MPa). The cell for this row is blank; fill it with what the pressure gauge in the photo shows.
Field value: 57.5 MPa
